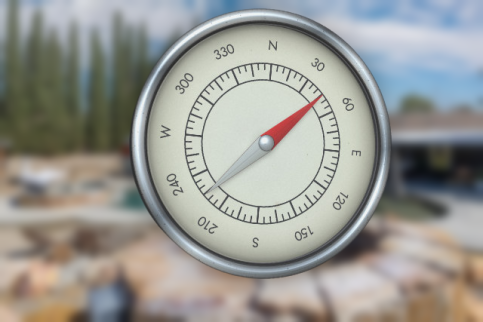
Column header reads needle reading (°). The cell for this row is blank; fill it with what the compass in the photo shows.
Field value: 45 °
